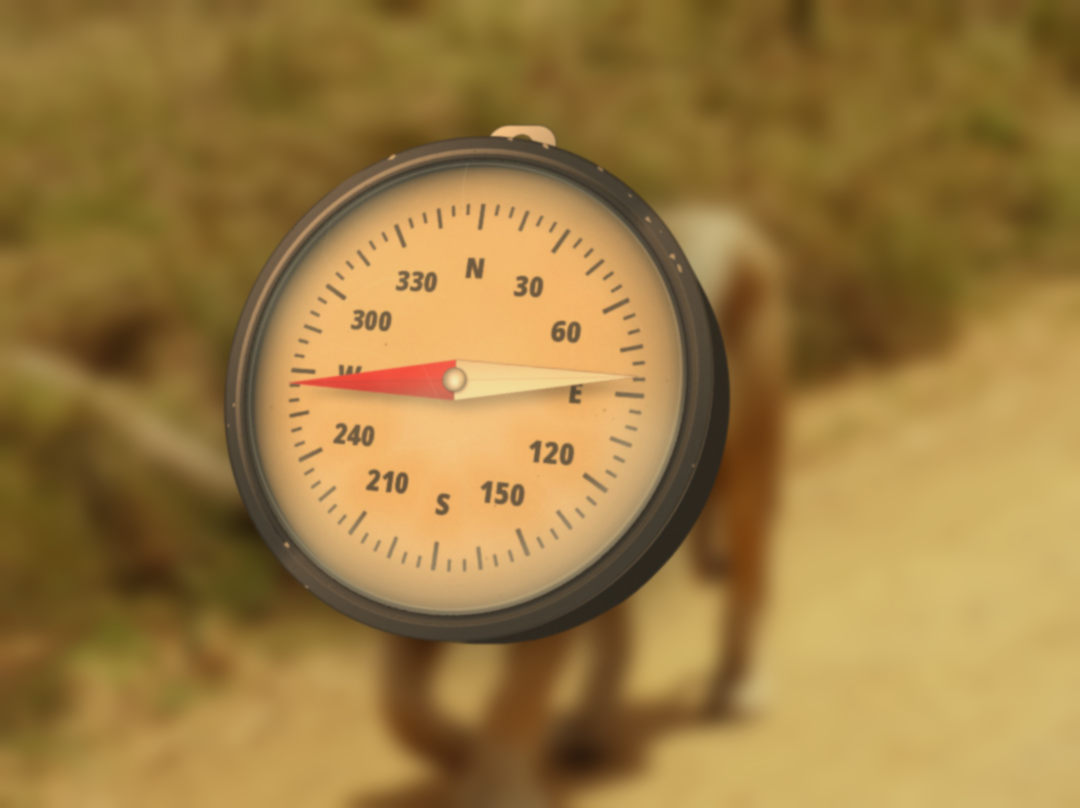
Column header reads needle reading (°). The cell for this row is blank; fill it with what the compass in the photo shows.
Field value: 265 °
